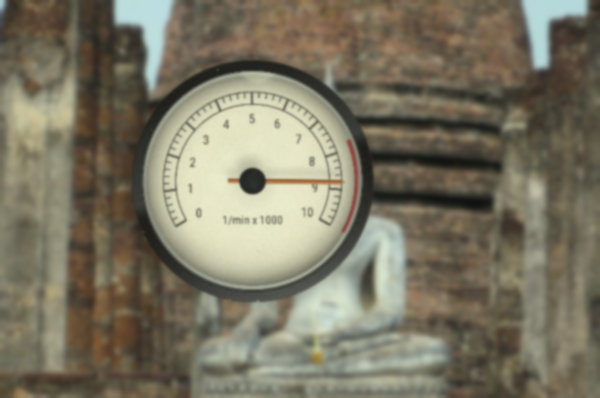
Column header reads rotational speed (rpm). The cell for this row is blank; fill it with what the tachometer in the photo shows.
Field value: 8800 rpm
